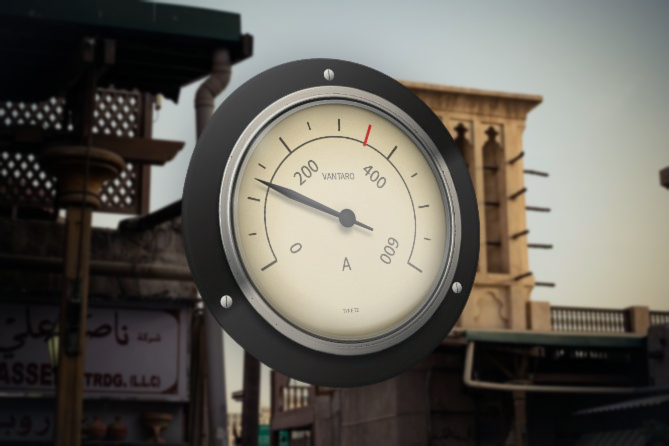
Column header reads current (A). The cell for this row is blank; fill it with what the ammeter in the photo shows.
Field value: 125 A
